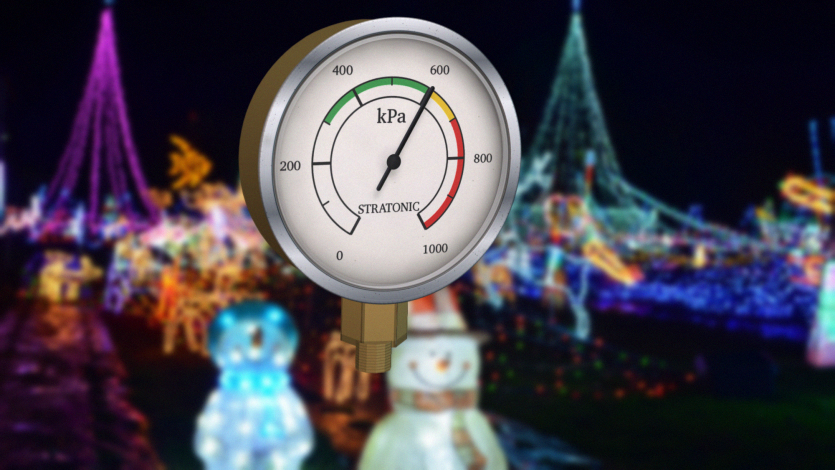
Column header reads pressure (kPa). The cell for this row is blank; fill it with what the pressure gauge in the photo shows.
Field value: 600 kPa
